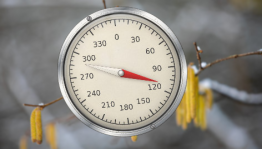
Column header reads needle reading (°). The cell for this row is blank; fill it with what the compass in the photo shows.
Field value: 110 °
